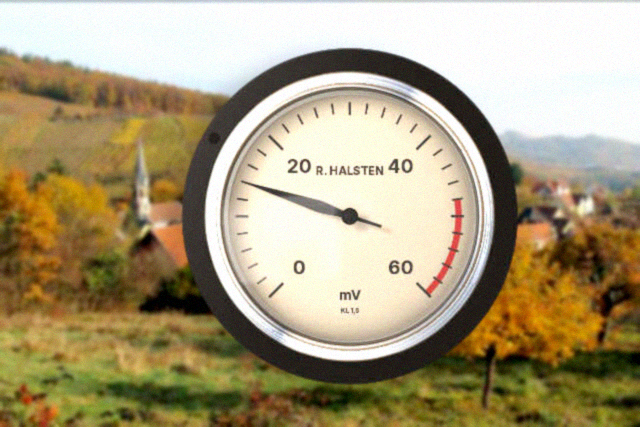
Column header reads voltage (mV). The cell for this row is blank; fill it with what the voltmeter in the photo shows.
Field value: 14 mV
